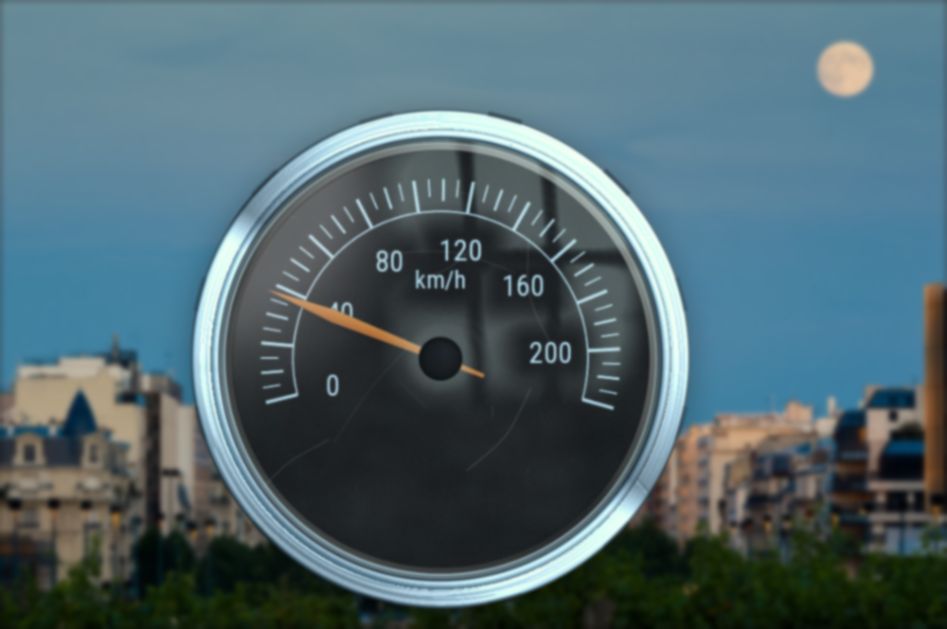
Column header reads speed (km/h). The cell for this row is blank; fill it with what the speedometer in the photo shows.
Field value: 37.5 km/h
